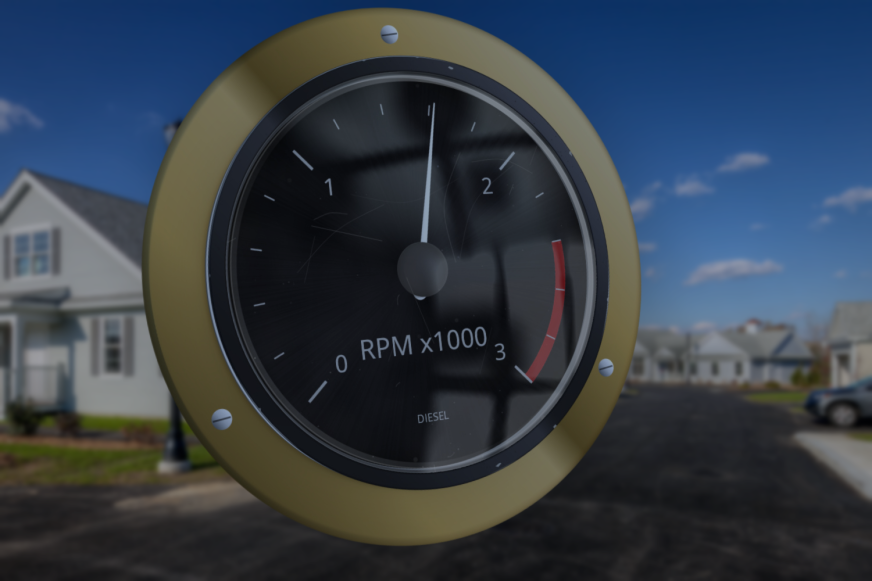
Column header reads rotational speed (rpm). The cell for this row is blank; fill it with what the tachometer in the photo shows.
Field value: 1600 rpm
